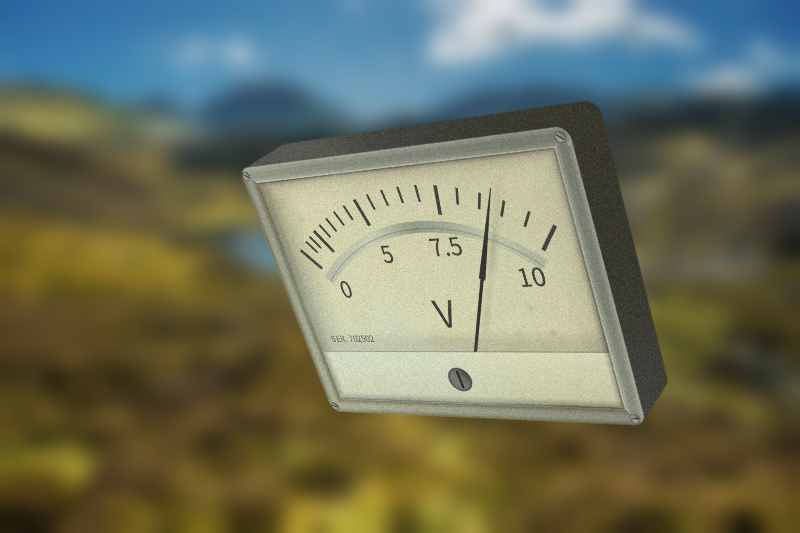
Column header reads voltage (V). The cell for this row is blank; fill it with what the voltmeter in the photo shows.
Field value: 8.75 V
